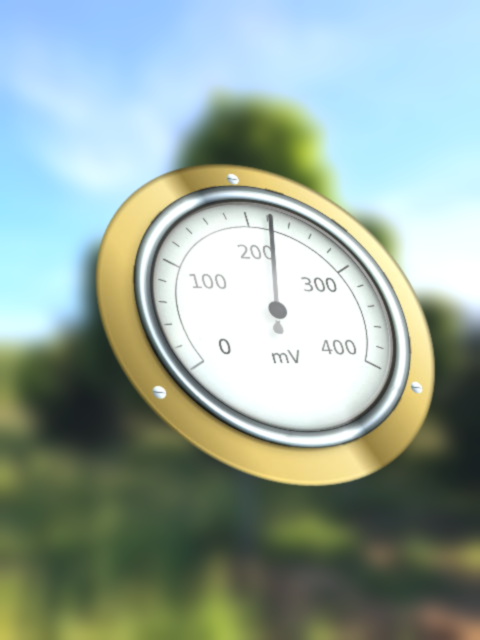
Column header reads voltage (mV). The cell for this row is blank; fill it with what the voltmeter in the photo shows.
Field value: 220 mV
